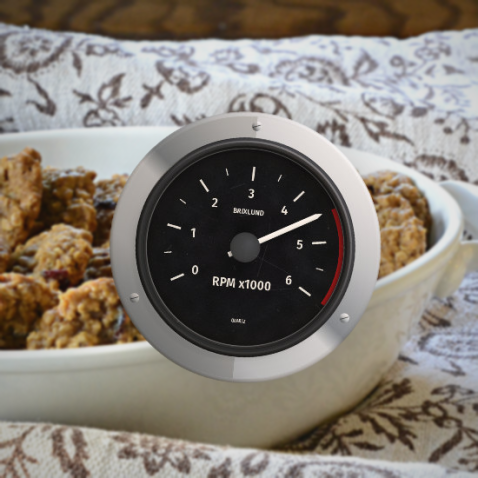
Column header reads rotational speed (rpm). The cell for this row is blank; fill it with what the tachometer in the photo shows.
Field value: 4500 rpm
